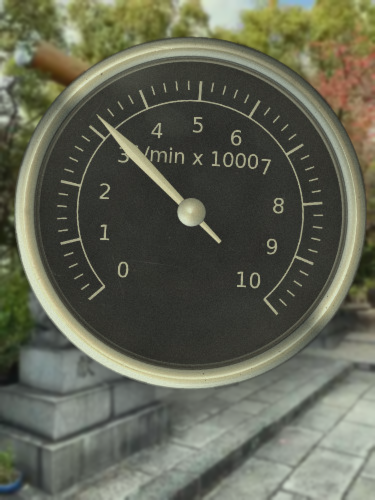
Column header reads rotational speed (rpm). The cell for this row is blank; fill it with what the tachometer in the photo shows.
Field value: 3200 rpm
